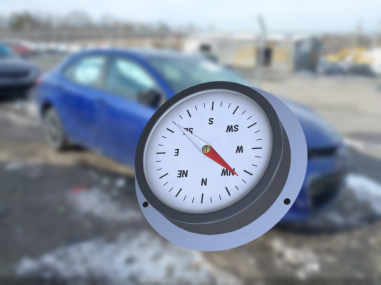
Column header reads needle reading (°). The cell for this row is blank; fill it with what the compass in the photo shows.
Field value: 310 °
